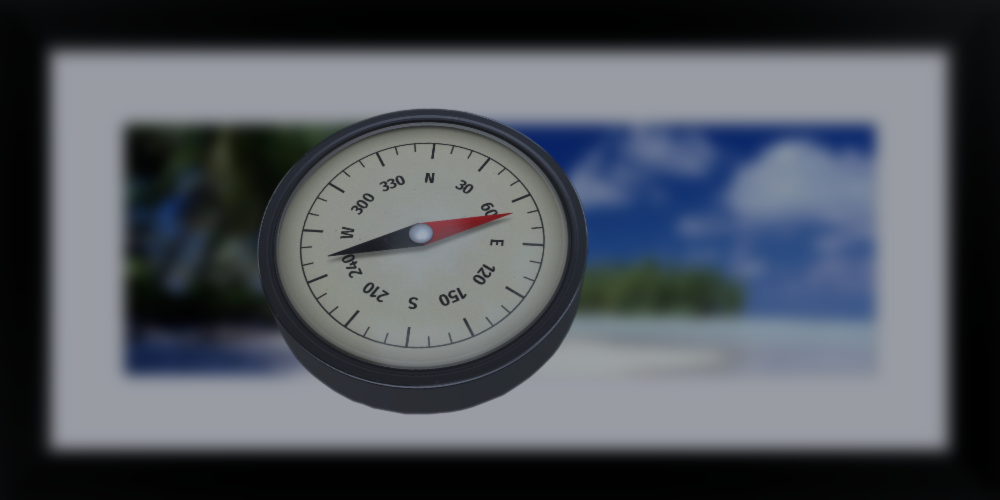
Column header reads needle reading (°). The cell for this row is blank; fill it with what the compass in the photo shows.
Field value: 70 °
